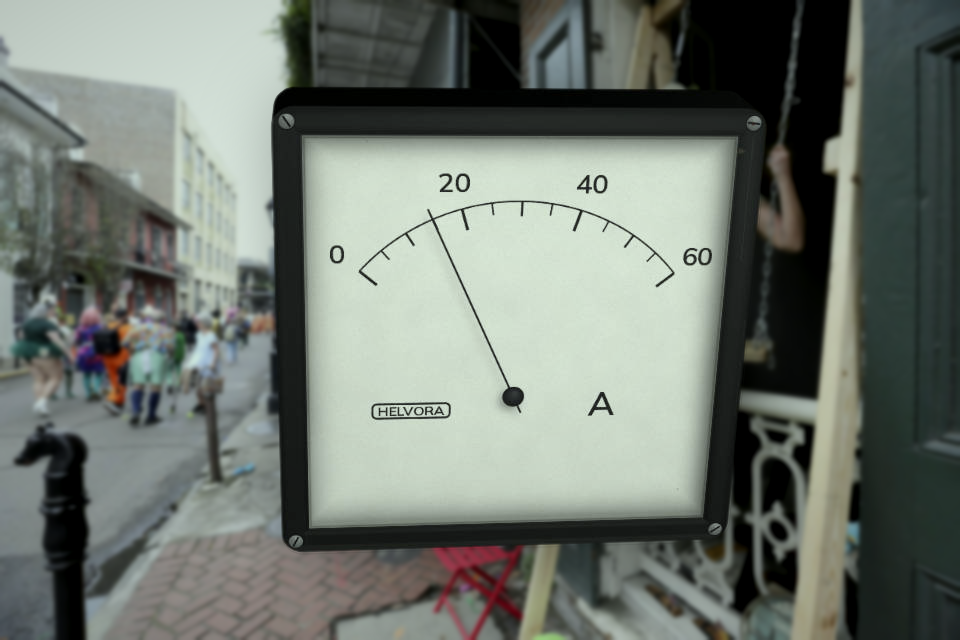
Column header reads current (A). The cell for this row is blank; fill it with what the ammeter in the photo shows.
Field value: 15 A
